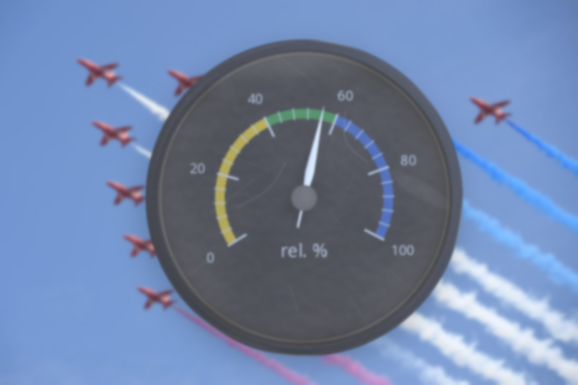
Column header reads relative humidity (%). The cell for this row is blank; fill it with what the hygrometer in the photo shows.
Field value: 56 %
